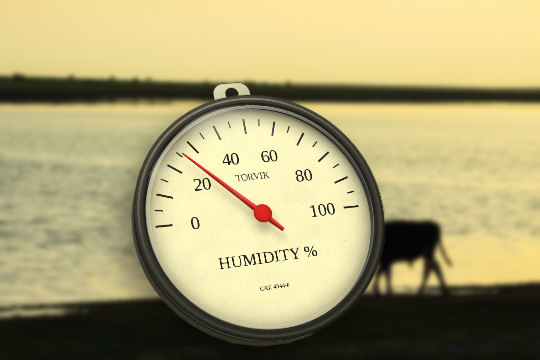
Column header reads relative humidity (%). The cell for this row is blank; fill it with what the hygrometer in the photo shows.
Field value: 25 %
